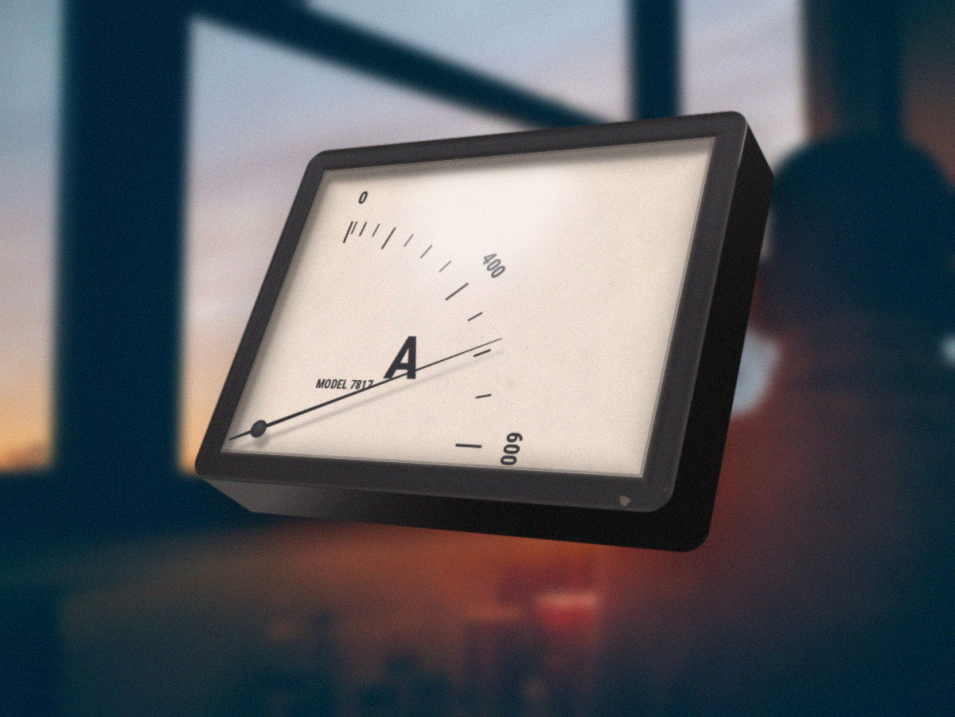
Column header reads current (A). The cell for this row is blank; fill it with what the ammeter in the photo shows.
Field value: 500 A
